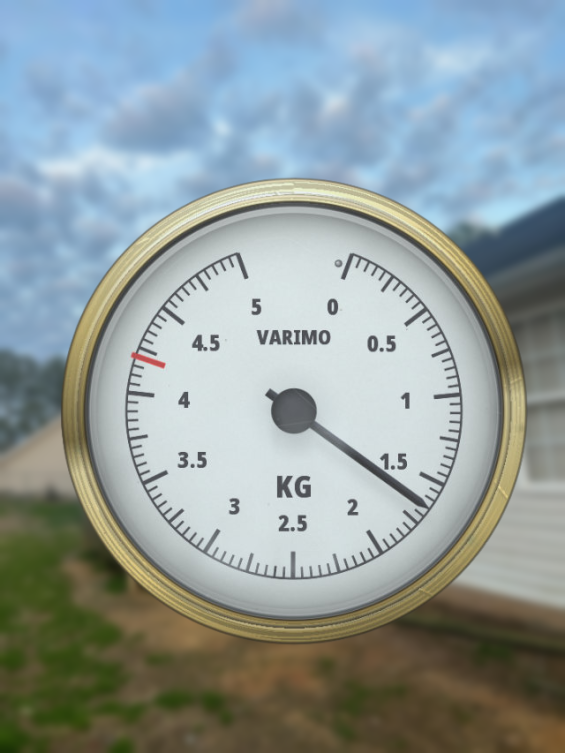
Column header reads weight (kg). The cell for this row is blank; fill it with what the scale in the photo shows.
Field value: 1.65 kg
